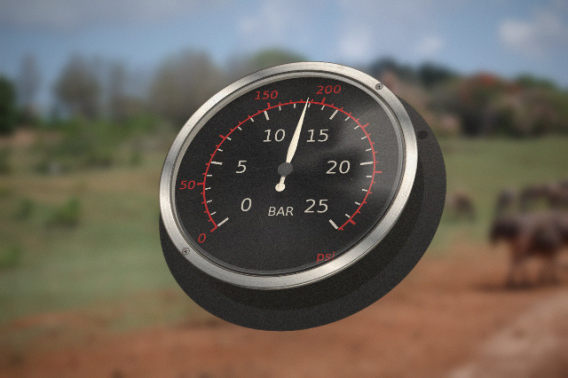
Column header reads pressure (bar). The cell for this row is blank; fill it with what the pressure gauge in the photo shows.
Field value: 13 bar
